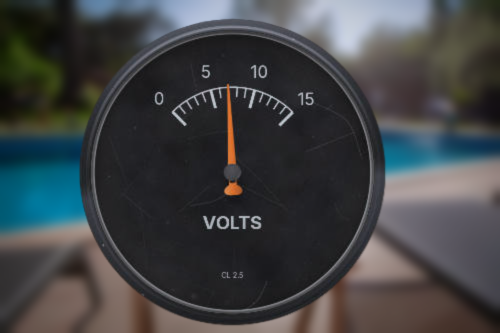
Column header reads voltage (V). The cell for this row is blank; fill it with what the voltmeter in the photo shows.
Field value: 7 V
